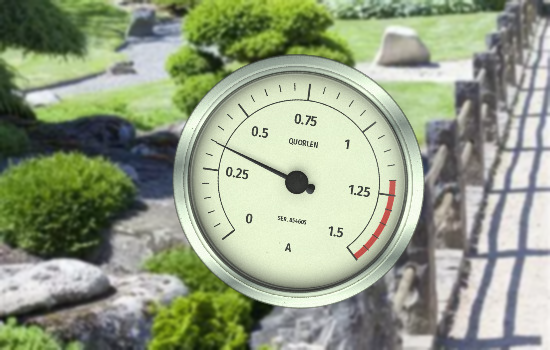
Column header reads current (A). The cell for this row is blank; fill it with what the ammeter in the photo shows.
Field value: 0.35 A
